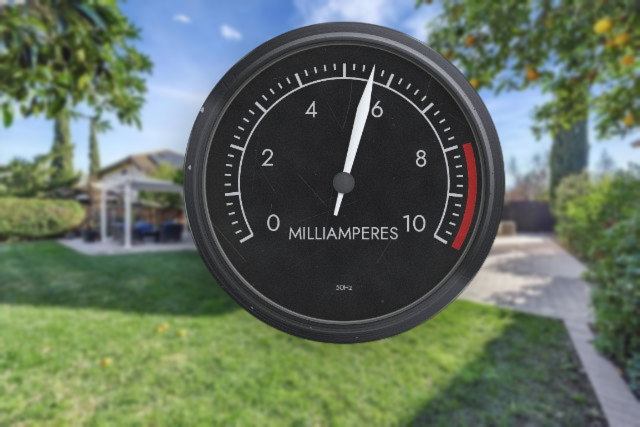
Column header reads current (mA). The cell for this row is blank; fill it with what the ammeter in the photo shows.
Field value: 5.6 mA
